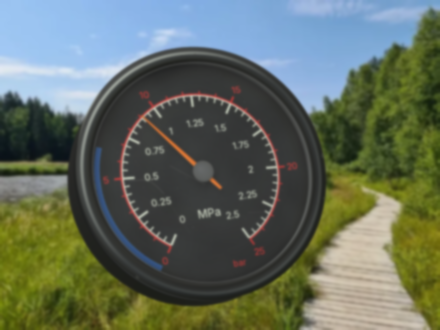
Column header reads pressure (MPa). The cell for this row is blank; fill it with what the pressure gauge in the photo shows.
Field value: 0.9 MPa
